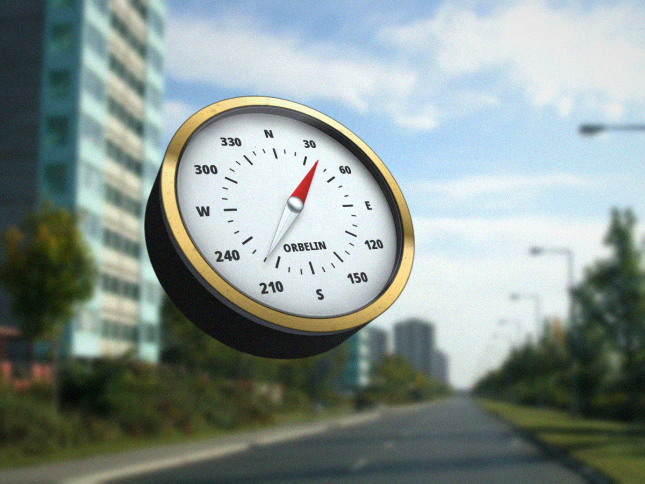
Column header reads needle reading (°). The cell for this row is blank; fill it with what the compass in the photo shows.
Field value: 40 °
